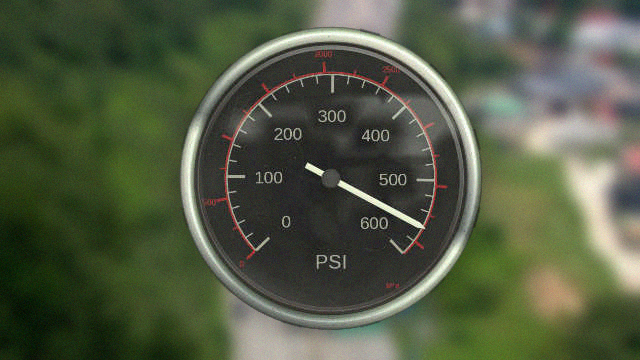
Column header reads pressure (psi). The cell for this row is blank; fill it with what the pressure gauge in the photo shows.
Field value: 560 psi
